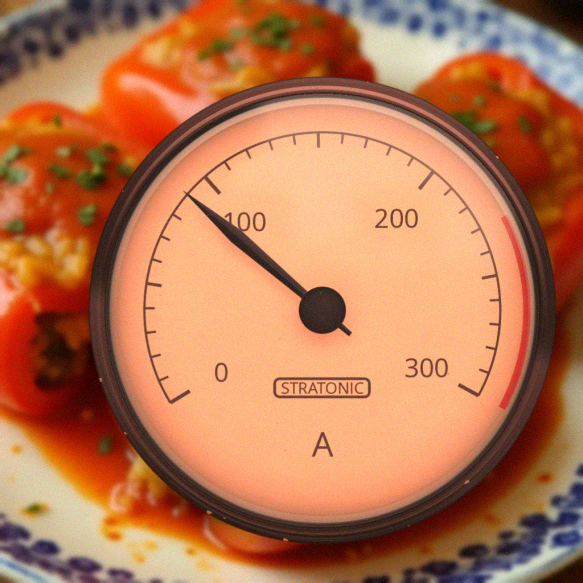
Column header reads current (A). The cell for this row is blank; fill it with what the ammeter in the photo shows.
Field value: 90 A
